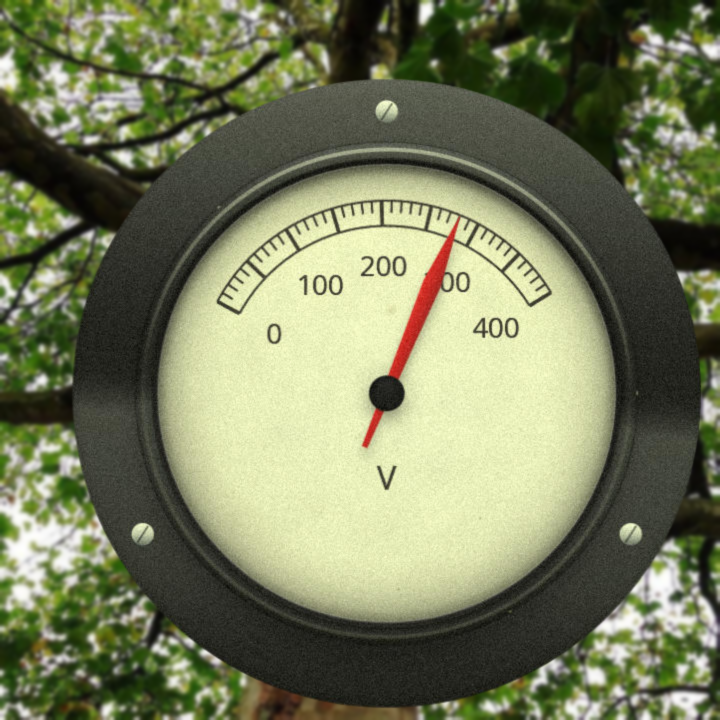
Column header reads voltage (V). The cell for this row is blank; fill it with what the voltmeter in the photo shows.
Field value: 280 V
